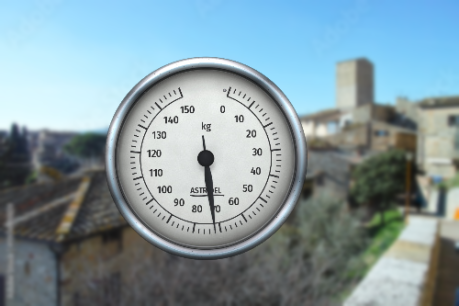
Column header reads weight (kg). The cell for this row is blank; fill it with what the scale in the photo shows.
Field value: 72 kg
